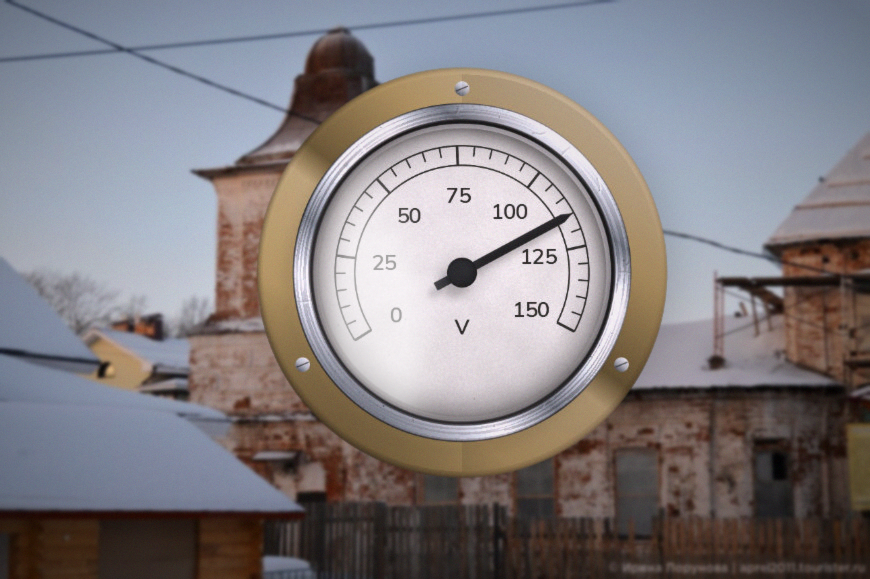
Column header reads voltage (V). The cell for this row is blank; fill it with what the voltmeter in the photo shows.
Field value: 115 V
